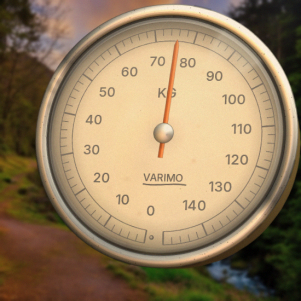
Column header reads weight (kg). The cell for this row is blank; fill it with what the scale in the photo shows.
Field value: 76 kg
